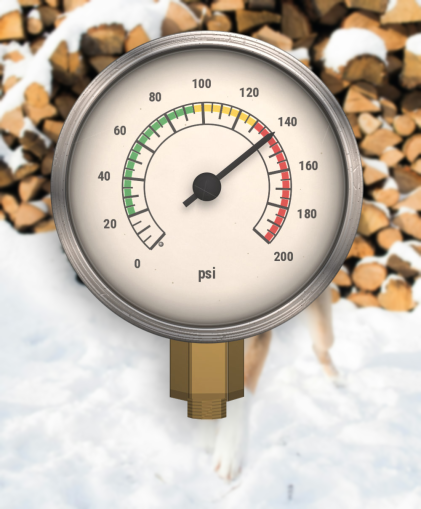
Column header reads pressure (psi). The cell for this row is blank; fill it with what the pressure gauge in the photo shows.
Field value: 140 psi
